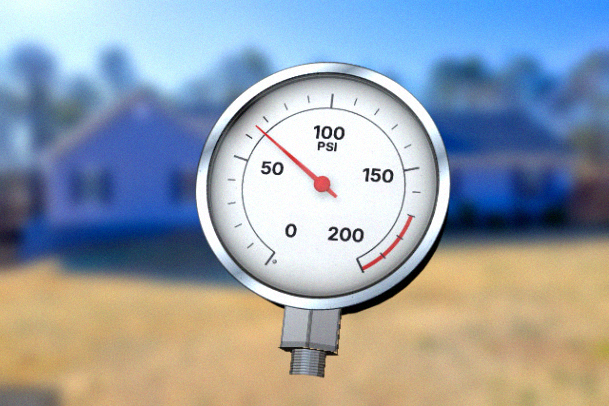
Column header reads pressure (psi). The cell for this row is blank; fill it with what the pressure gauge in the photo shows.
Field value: 65 psi
